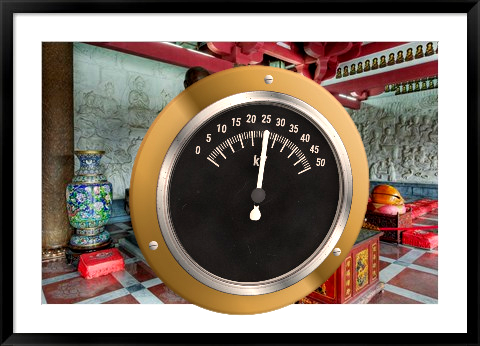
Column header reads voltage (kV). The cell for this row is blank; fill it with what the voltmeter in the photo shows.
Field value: 25 kV
